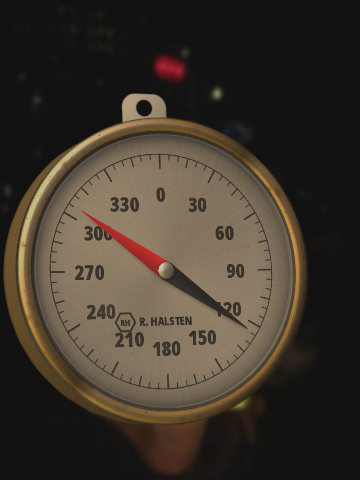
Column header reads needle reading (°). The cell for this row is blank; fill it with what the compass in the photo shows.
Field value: 305 °
